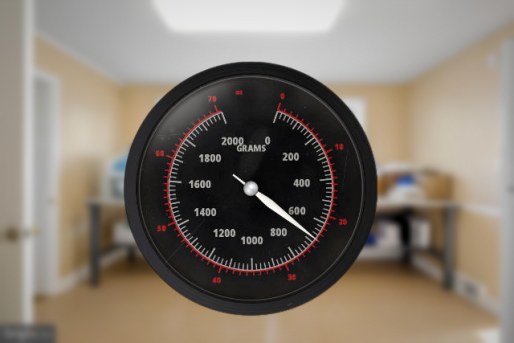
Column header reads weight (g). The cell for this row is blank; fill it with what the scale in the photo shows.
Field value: 680 g
